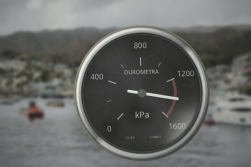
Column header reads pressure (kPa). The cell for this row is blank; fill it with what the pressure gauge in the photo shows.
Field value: 1400 kPa
